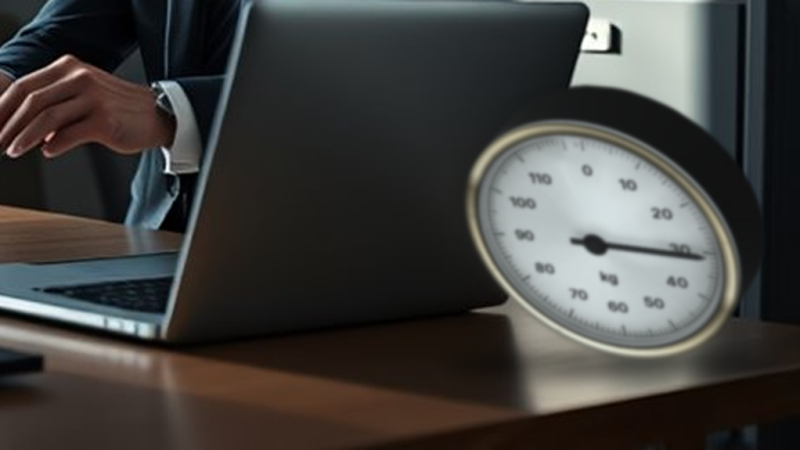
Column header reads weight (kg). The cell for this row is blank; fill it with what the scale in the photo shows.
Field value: 30 kg
